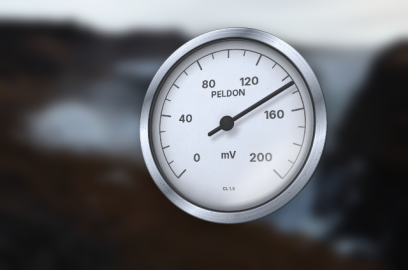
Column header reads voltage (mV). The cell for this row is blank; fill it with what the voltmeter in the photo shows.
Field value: 145 mV
